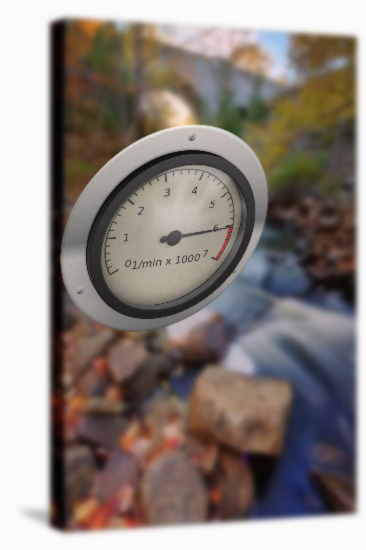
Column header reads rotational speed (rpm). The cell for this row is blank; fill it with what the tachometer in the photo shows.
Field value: 6000 rpm
